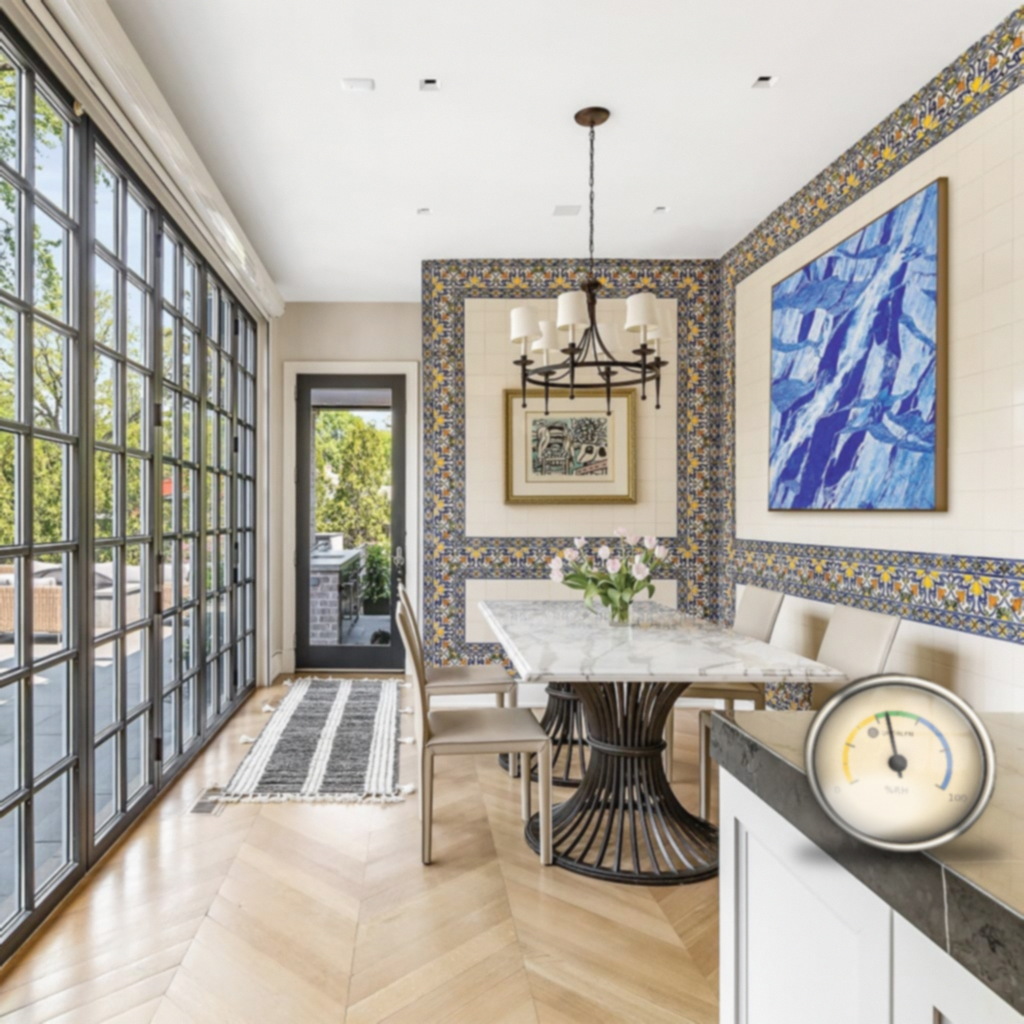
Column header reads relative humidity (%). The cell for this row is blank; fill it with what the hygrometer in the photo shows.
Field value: 45 %
